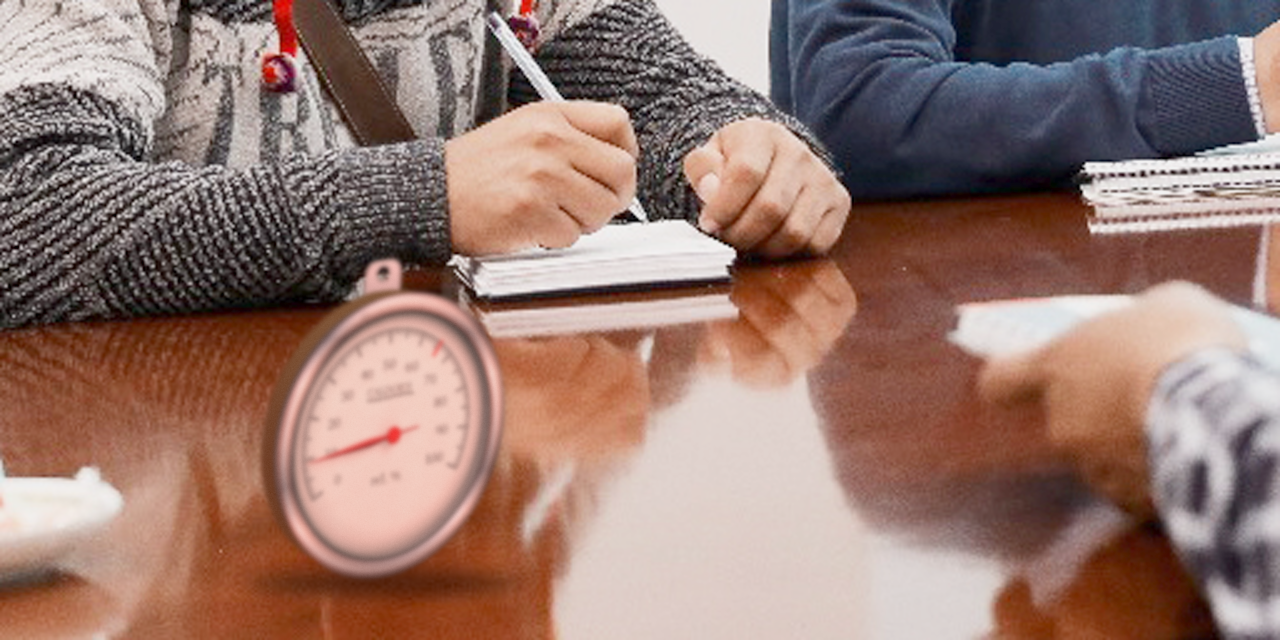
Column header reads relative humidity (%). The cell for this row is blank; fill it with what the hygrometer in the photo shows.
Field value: 10 %
